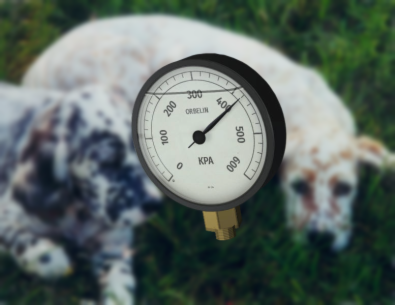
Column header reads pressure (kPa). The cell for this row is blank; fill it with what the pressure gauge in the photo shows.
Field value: 420 kPa
